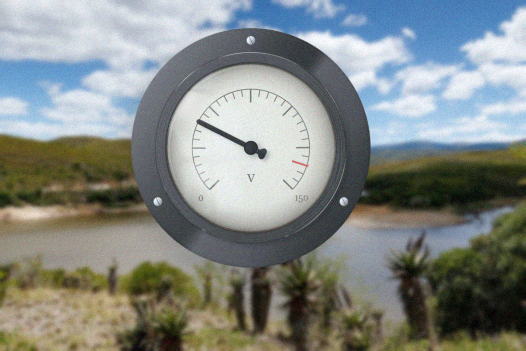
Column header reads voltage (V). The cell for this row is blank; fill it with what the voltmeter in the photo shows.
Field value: 40 V
